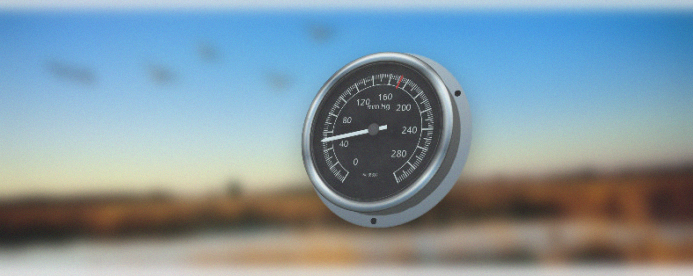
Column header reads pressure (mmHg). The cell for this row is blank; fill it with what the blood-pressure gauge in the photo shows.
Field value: 50 mmHg
